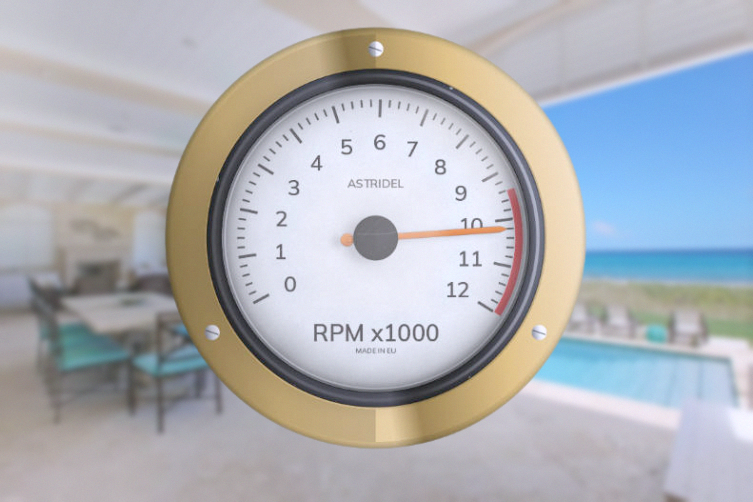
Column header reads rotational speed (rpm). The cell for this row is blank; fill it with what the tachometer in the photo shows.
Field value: 10200 rpm
